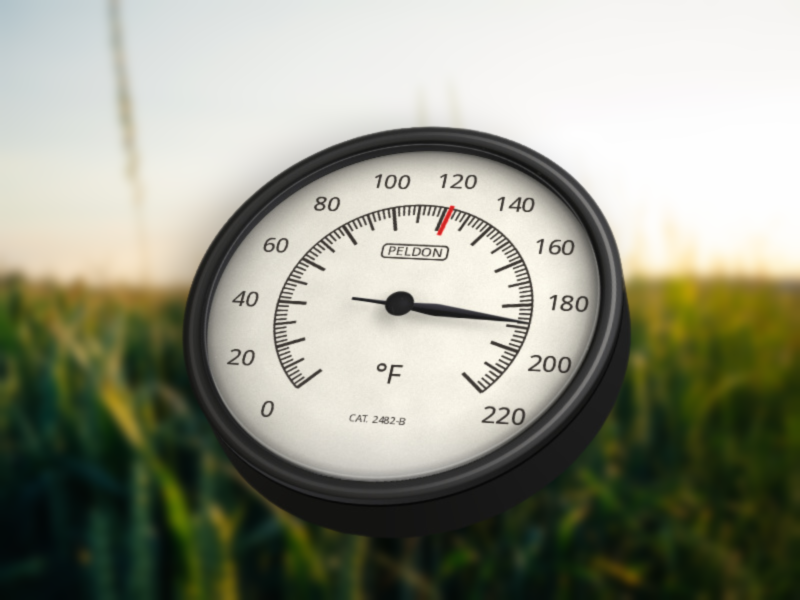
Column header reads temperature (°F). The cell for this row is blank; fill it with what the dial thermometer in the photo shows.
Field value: 190 °F
